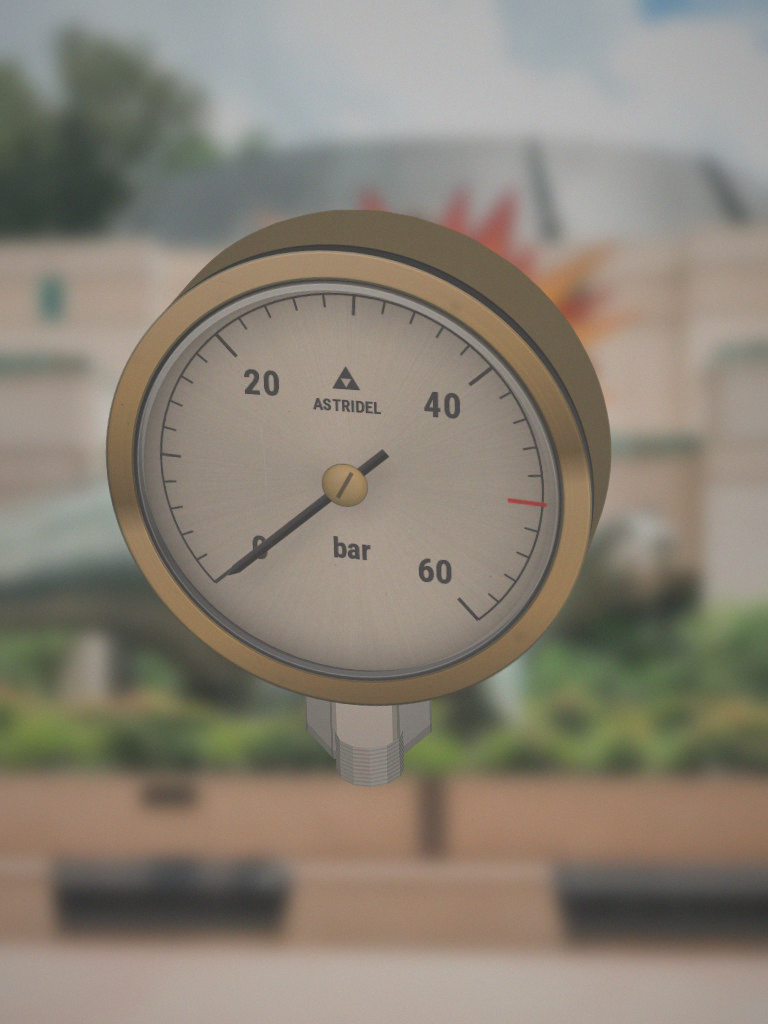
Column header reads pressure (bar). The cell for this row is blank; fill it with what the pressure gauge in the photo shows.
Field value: 0 bar
